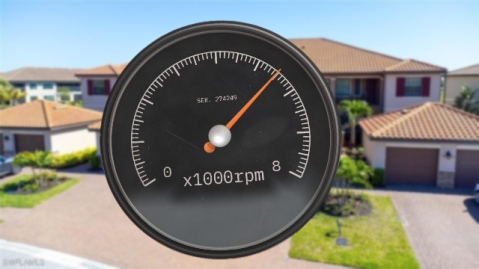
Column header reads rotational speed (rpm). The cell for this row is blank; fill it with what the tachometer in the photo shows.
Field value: 5500 rpm
